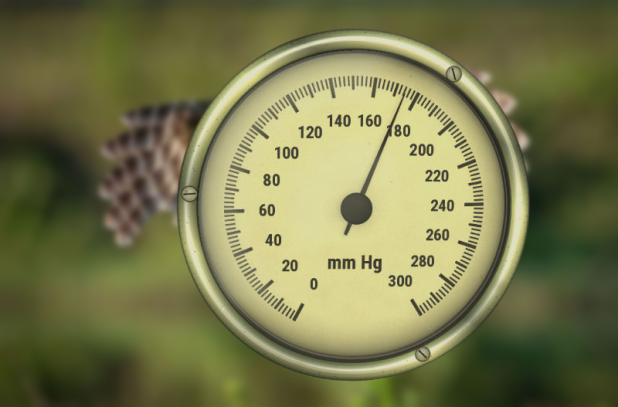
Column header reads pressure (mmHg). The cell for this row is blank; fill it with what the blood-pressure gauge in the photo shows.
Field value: 174 mmHg
